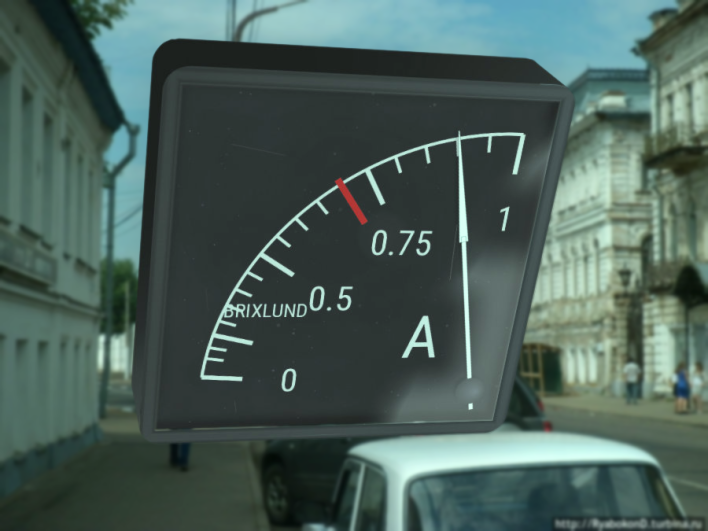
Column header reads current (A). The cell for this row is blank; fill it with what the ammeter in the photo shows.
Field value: 0.9 A
